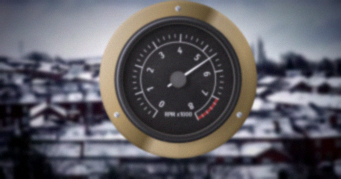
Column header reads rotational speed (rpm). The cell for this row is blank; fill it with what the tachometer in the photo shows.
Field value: 5400 rpm
